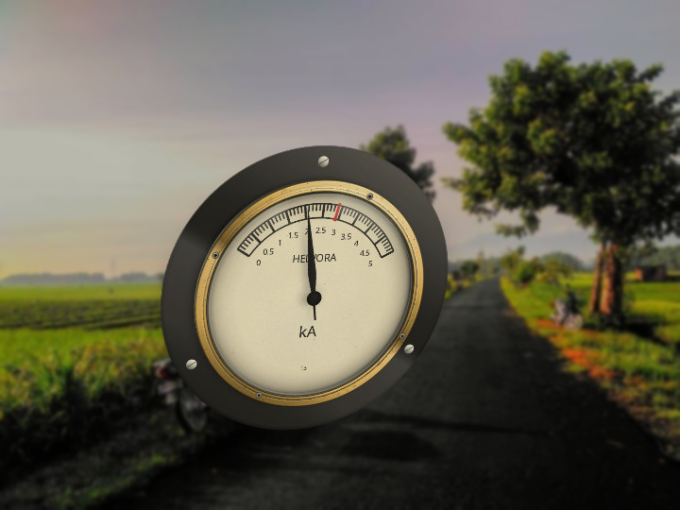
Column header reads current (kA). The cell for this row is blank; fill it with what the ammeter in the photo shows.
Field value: 2 kA
